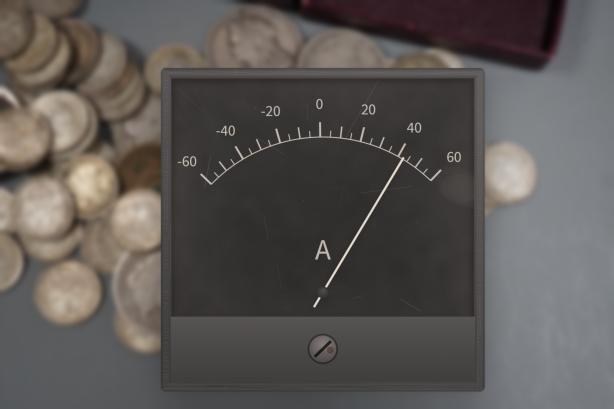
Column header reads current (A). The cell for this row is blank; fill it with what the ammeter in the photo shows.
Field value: 42.5 A
